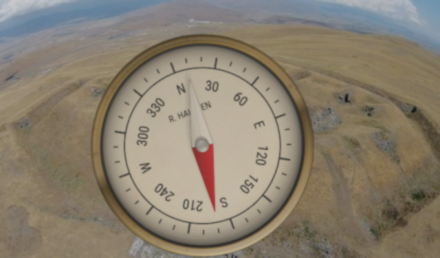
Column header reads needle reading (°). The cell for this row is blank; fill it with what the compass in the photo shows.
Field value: 190 °
